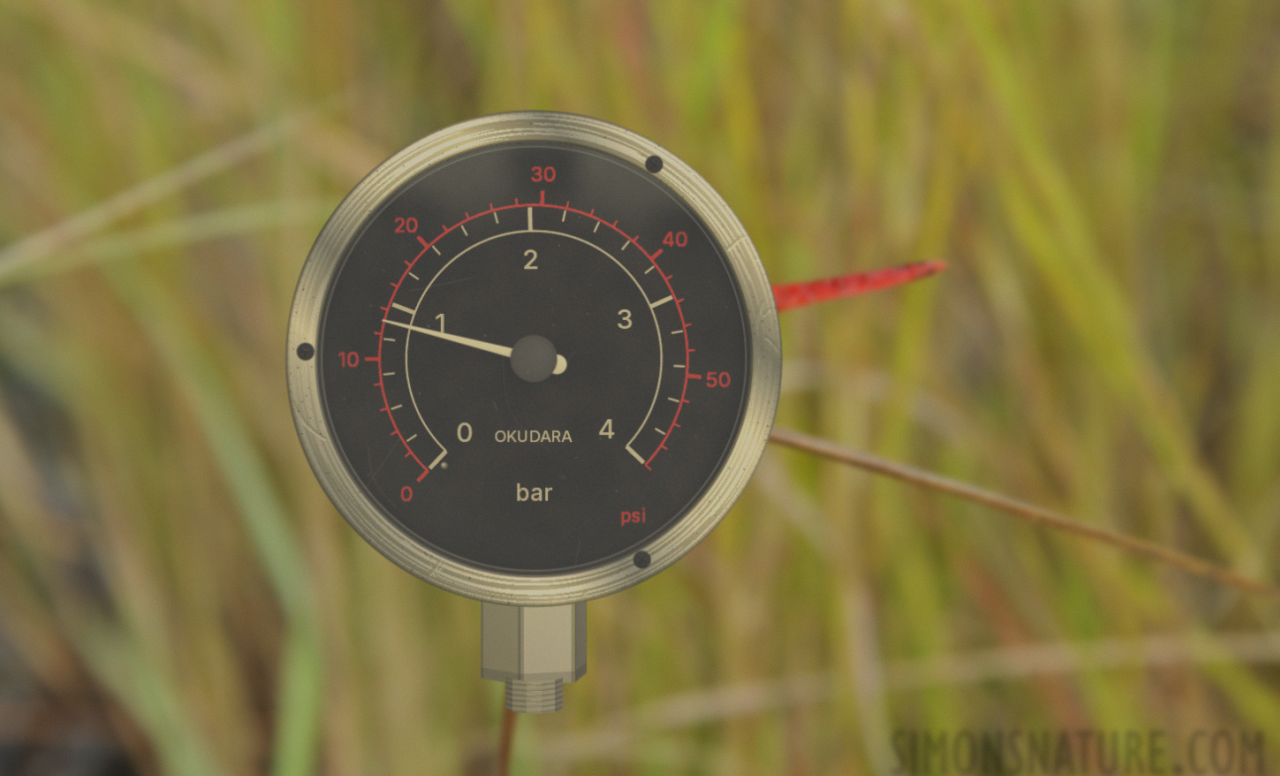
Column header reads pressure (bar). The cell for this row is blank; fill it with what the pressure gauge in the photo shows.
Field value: 0.9 bar
